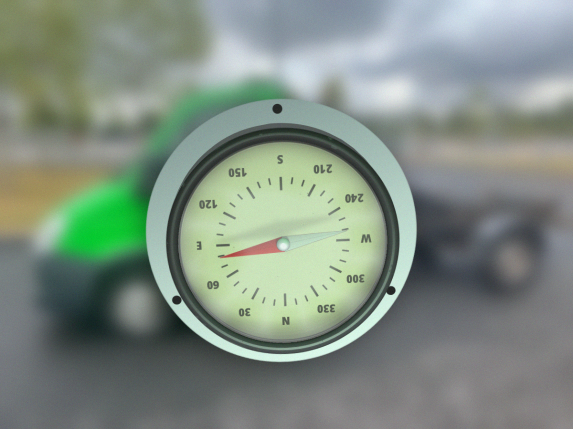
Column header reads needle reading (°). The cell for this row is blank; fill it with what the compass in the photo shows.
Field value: 80 °
